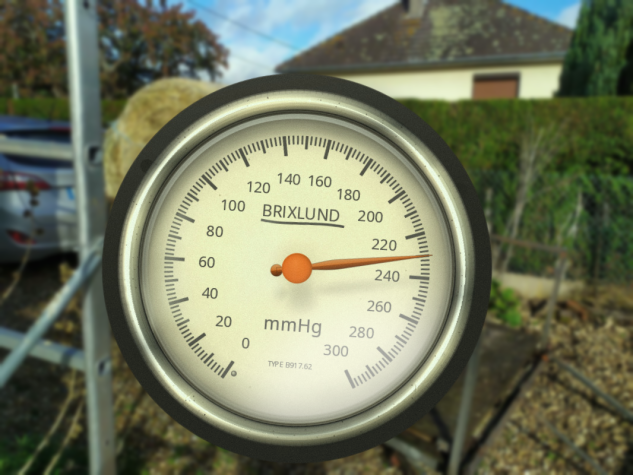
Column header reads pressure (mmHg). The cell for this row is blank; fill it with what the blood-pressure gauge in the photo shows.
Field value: 230 mmHg
